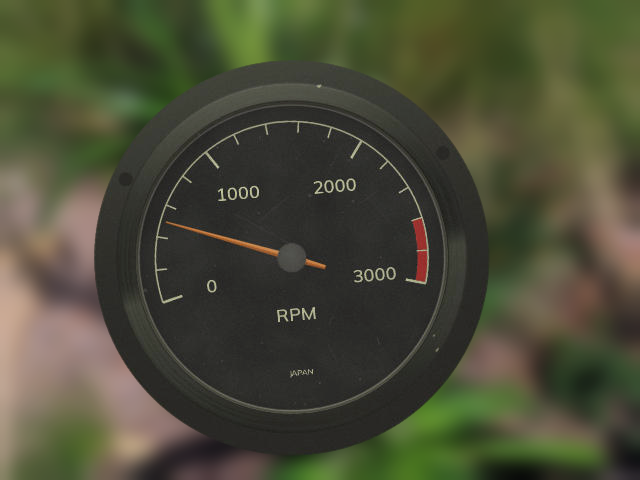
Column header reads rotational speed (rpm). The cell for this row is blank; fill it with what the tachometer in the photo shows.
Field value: 500 rpm
